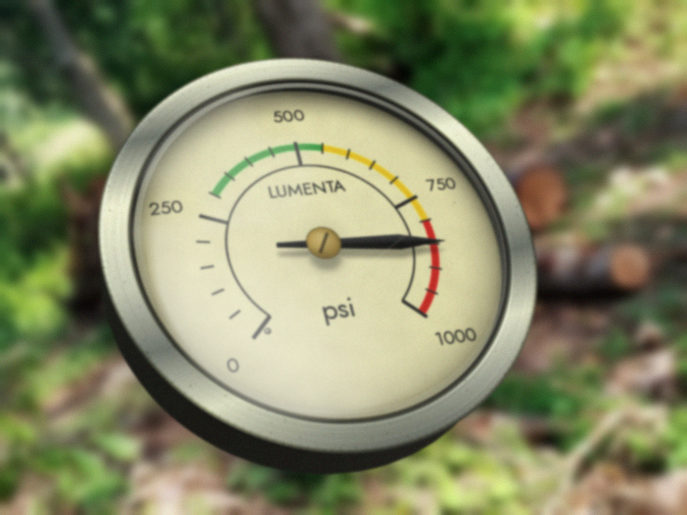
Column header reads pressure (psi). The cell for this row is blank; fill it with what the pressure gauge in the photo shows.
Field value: 850 psi
